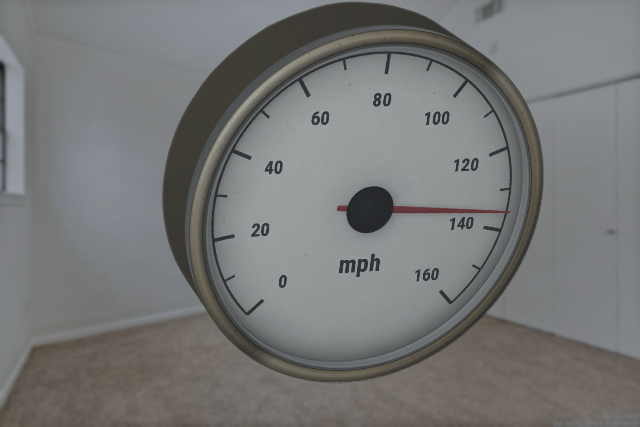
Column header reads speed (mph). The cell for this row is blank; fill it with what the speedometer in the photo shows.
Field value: 135 mph
